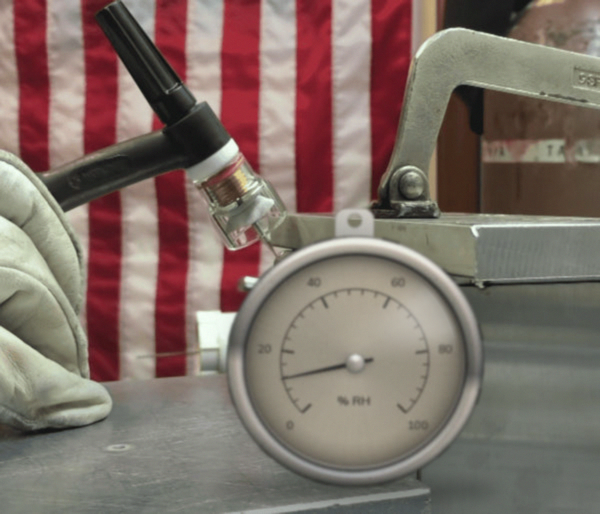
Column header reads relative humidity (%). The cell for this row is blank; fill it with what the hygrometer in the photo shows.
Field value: 12 %
